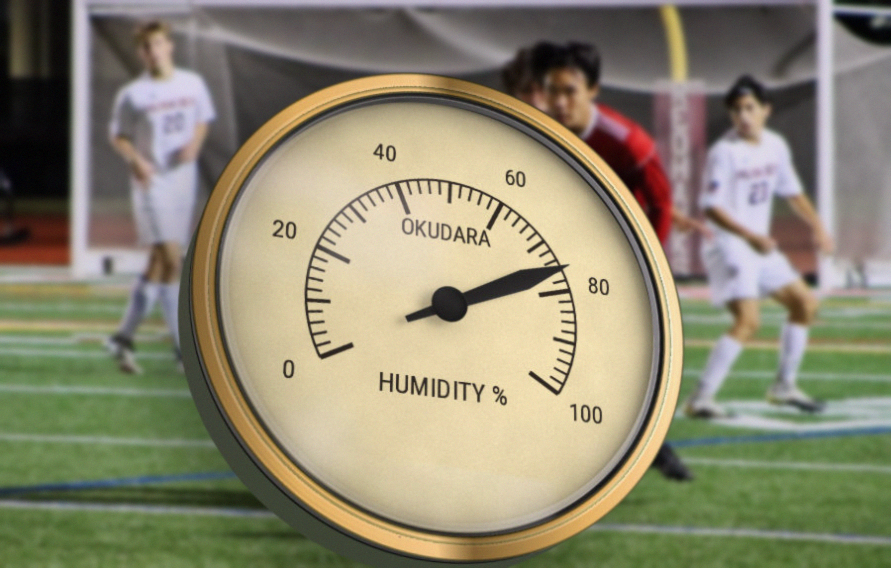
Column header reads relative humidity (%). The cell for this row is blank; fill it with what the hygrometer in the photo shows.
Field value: 76 %
